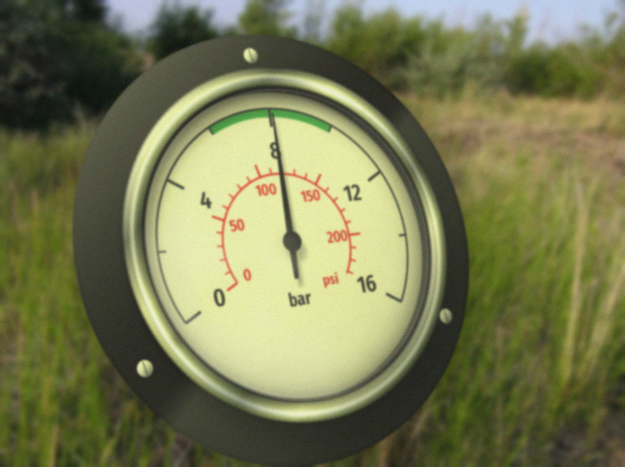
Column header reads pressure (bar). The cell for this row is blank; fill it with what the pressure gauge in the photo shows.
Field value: 8 bar
